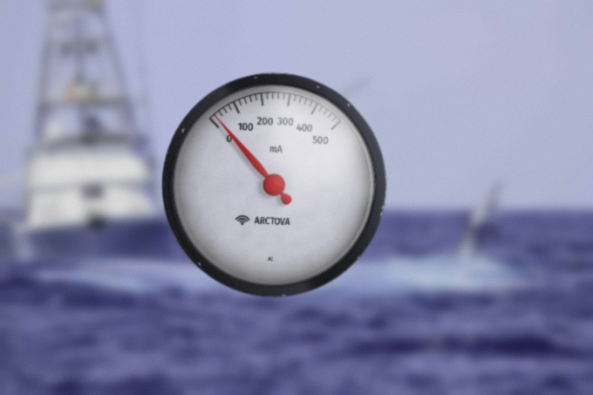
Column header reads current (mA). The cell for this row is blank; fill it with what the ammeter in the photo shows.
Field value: 20 mA
